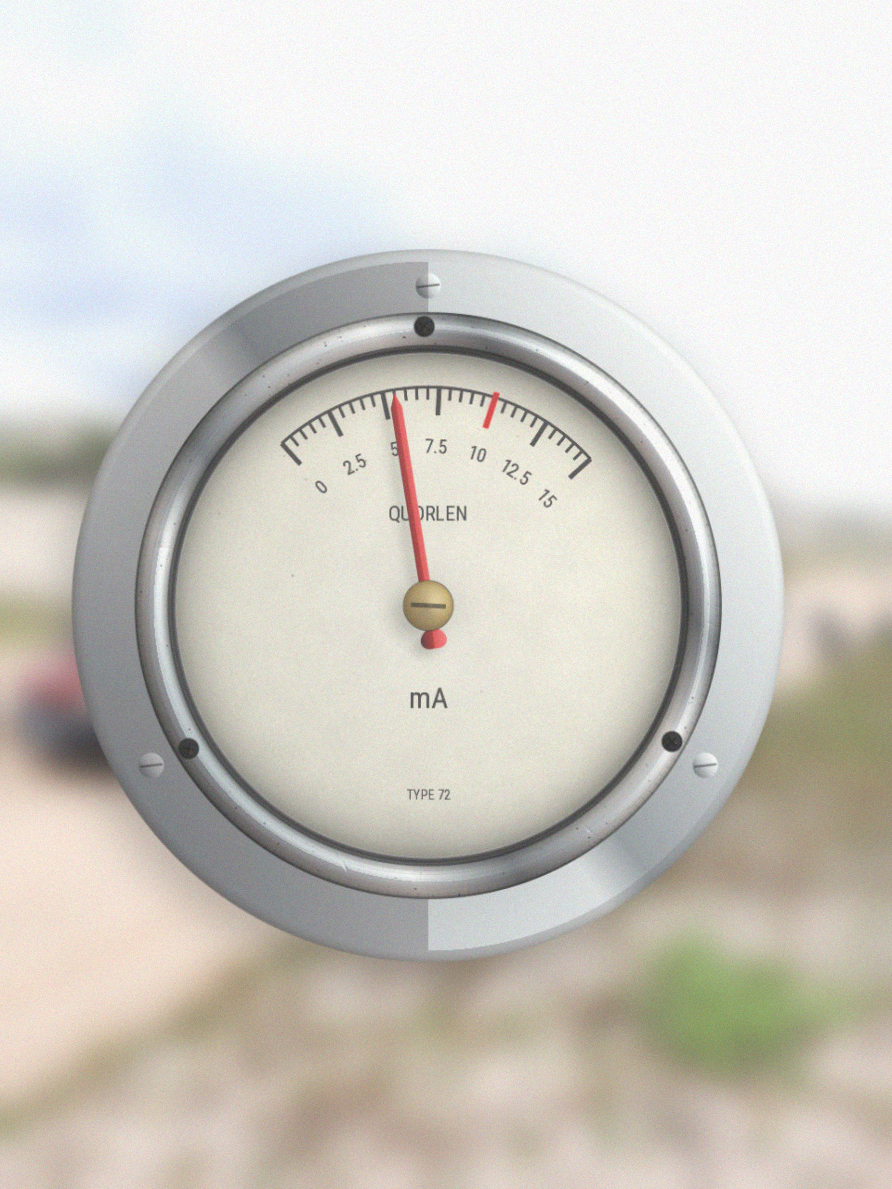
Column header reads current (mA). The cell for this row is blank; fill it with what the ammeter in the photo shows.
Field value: 5.5 mA
